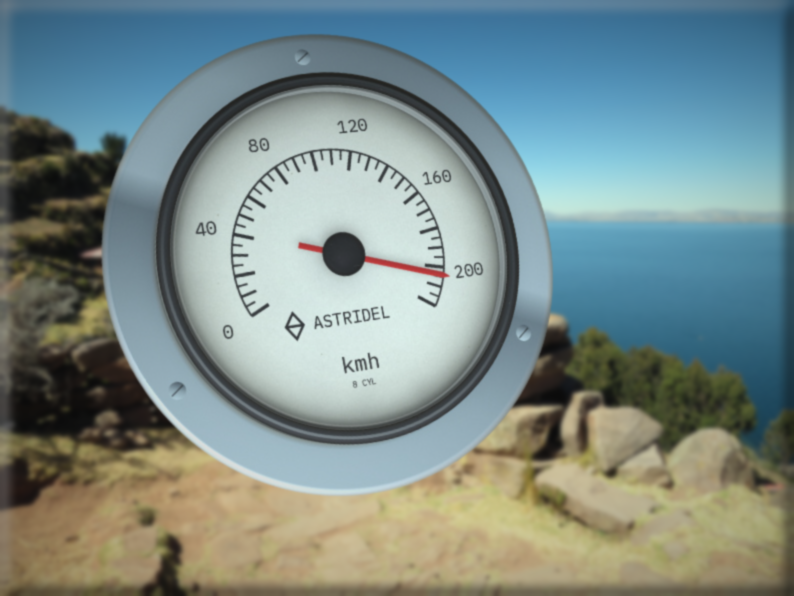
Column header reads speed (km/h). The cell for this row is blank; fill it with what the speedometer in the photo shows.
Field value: 205 km/h
